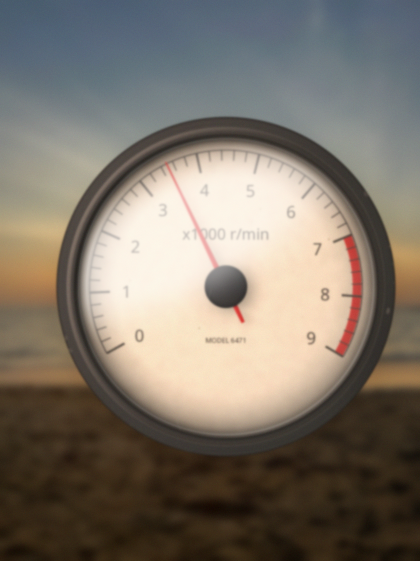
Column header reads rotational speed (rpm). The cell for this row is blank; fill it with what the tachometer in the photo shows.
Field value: 3500 rpm
